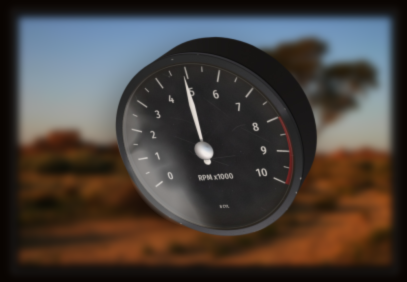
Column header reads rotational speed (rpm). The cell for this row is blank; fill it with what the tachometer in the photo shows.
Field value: 5000 rpm
